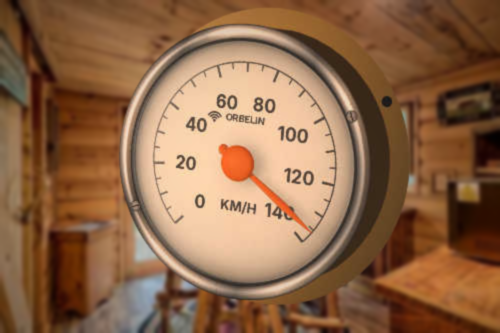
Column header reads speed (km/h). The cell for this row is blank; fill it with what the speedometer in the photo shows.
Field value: 135 km/h
